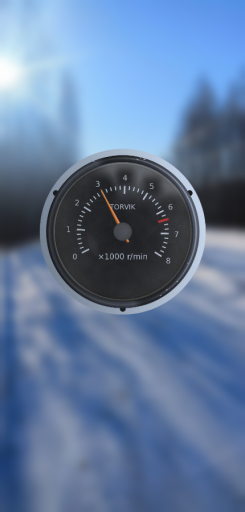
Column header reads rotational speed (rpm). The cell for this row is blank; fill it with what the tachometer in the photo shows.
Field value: 3000 rpm
